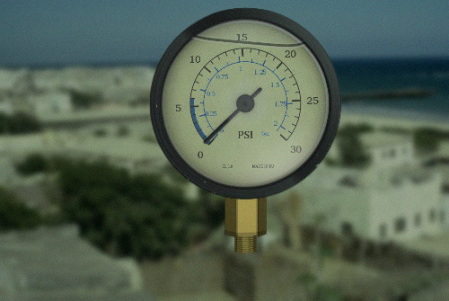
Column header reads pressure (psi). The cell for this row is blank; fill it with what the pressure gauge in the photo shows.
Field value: 0.5 psi
